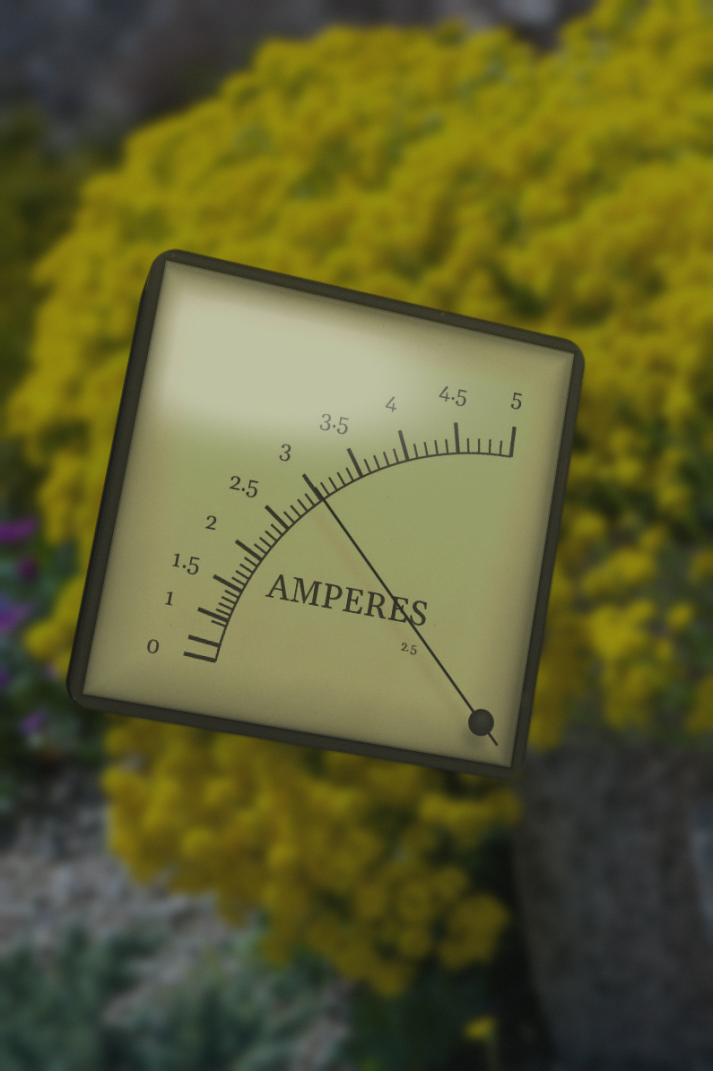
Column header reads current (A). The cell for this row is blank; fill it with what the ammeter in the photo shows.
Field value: 3 A
